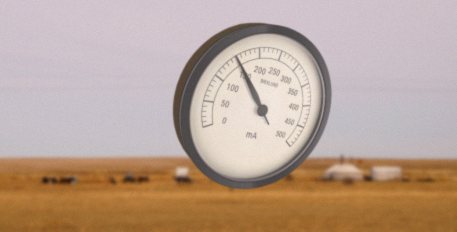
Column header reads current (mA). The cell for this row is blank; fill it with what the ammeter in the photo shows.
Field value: 150 mA
